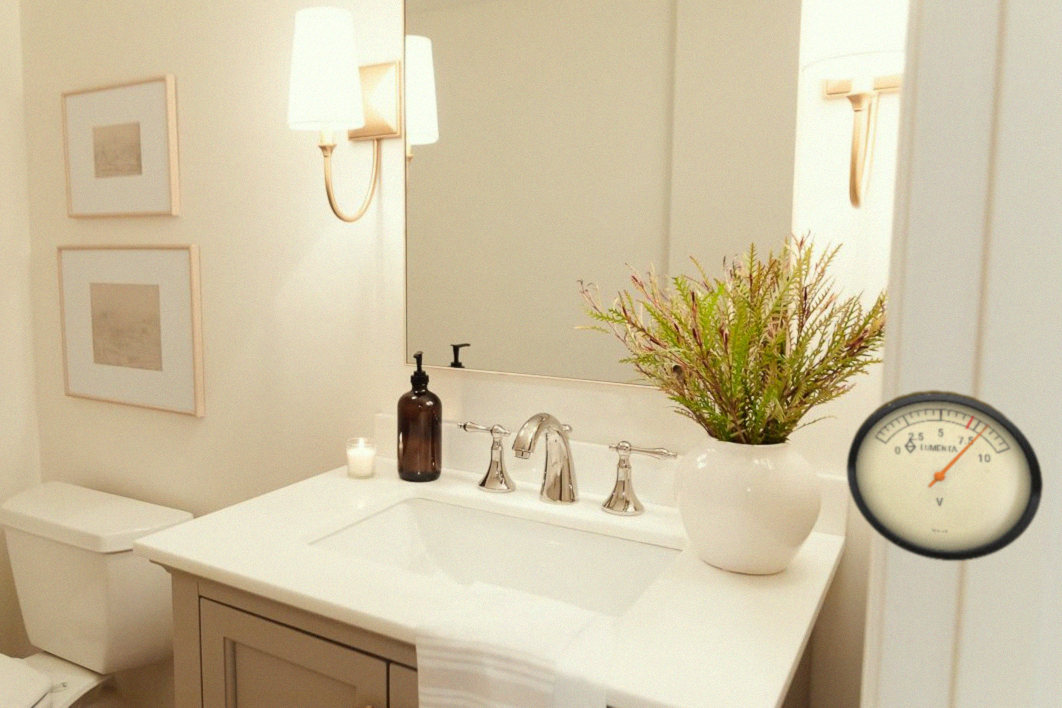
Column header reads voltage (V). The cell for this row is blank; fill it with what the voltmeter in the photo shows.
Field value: 8 V
